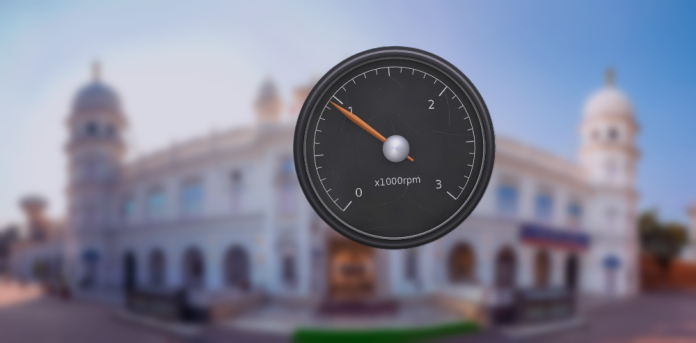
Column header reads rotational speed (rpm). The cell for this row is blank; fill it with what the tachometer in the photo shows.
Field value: 950 rpm
